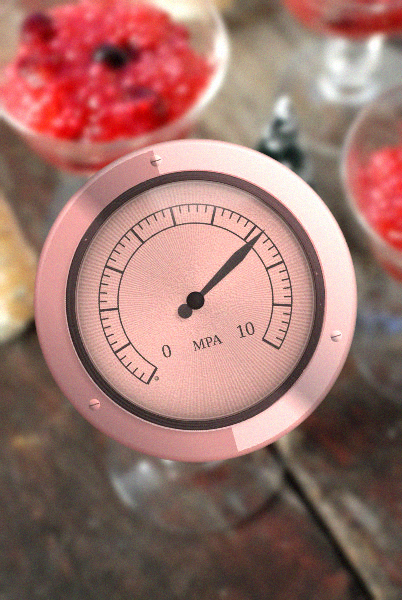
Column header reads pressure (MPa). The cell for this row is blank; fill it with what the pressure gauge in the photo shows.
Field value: 7.2 MPa
